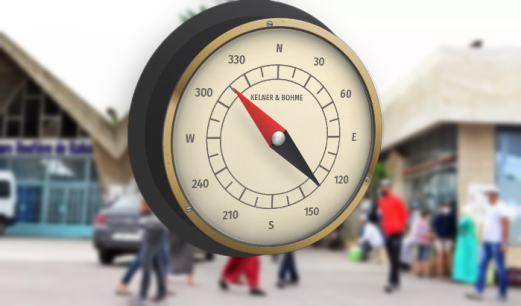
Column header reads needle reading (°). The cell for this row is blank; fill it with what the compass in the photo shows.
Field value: 315 °
